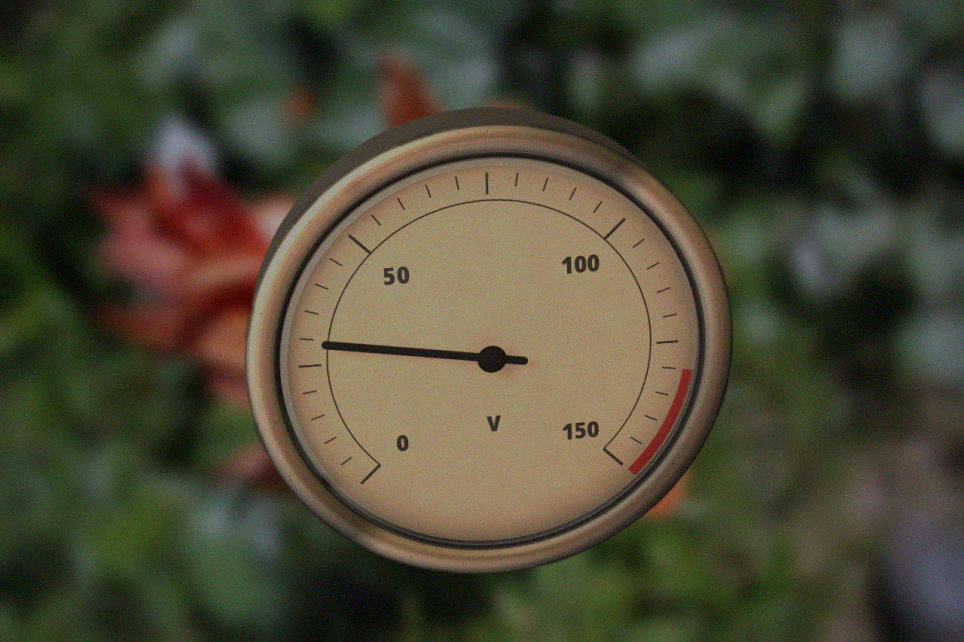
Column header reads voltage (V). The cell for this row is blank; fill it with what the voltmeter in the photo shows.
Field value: 30 V
